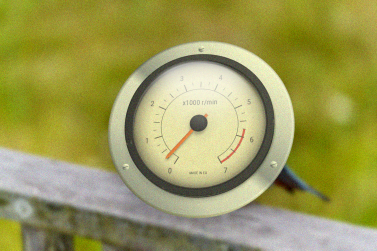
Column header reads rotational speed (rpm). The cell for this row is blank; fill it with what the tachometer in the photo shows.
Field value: 250 rpm
